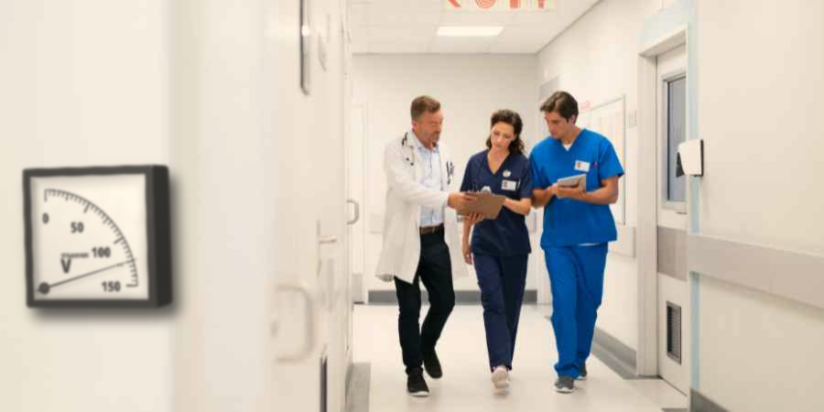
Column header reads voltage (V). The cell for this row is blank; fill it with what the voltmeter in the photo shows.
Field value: 125 V
